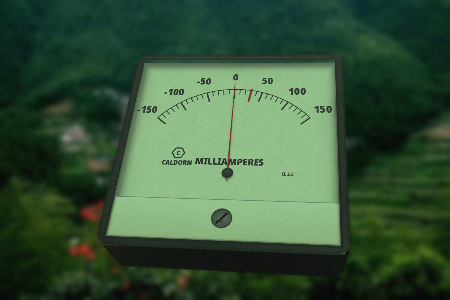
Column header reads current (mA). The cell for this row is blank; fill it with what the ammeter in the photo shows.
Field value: 0 mA
